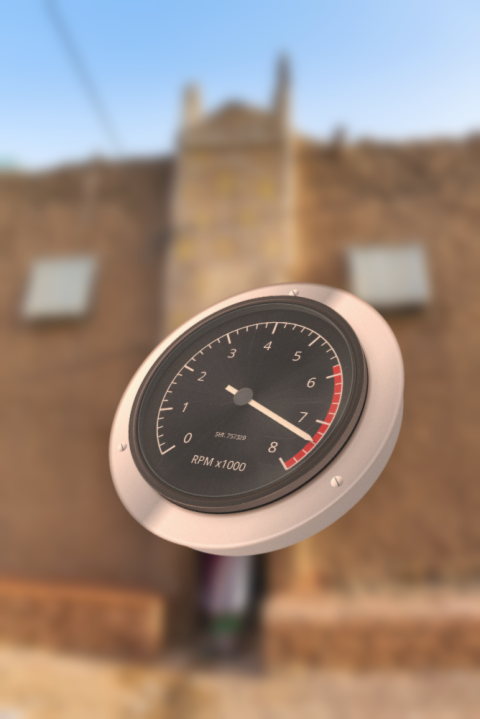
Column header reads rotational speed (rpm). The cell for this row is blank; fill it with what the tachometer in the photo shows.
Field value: 7400 rpm
